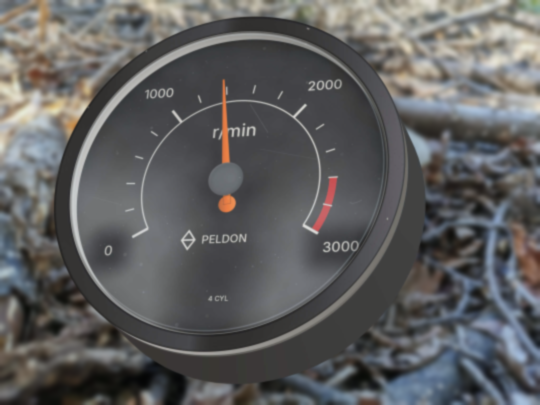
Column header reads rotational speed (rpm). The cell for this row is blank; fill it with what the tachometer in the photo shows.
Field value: 1400 rpm
